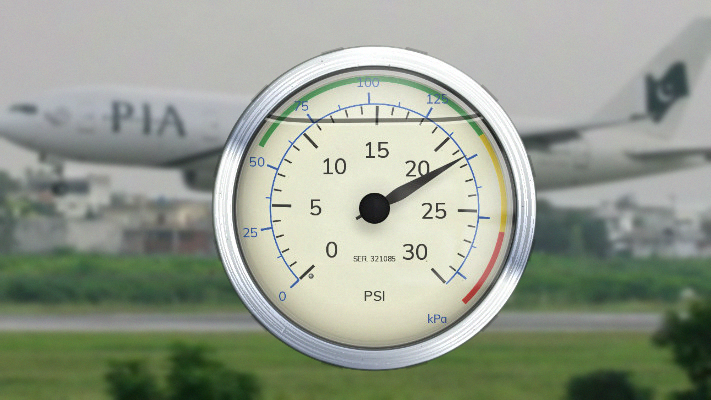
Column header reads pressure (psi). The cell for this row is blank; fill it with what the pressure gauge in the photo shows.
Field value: 21.5 psi
